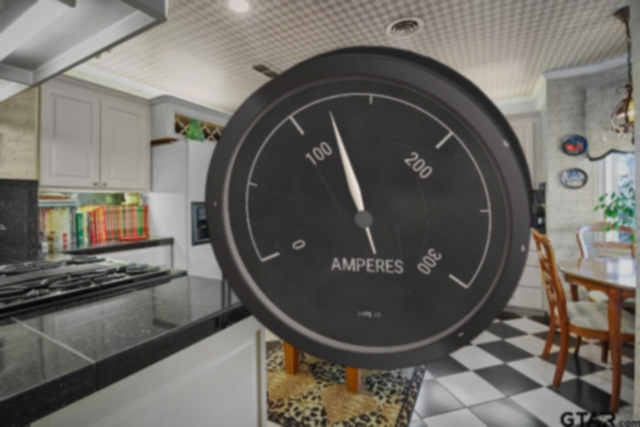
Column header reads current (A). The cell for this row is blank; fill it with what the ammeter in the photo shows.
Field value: 125 A
